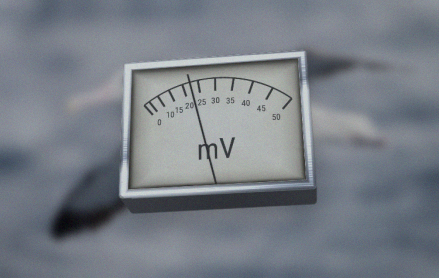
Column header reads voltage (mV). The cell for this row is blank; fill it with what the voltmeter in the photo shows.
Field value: 22.5 mV
